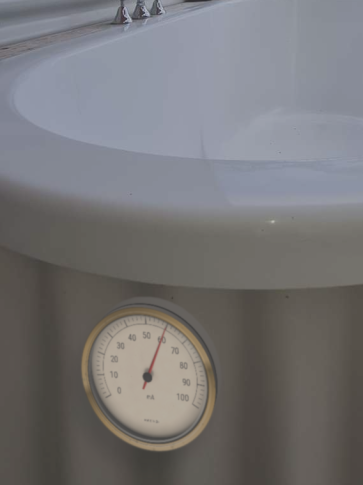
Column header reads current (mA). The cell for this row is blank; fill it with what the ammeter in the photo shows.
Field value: 60 mA
